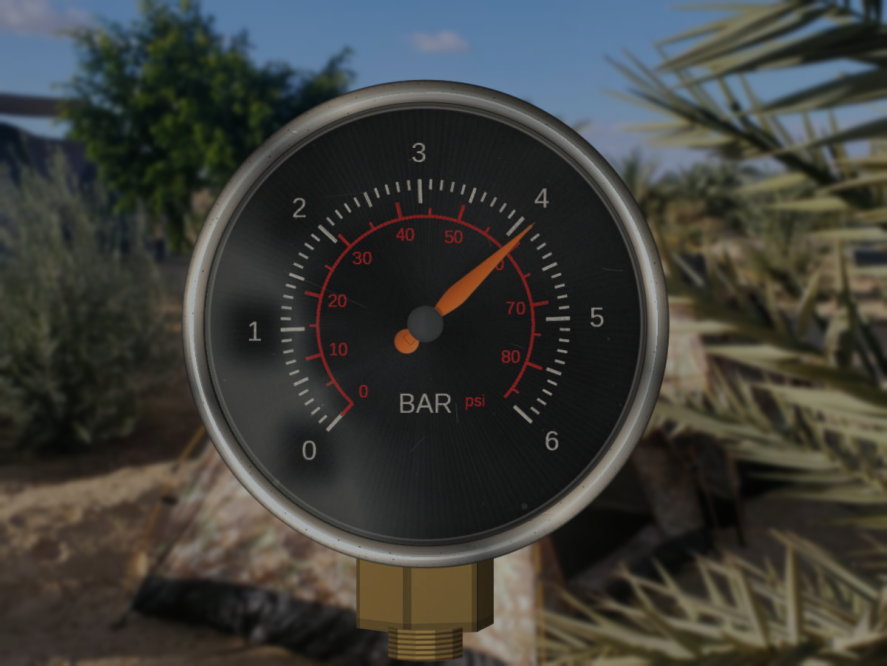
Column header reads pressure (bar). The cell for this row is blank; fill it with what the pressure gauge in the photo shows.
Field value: 4.1 bar
